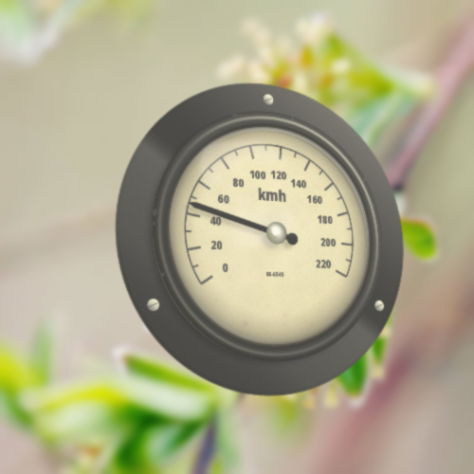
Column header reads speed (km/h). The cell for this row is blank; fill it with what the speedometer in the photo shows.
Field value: 45 km/h
